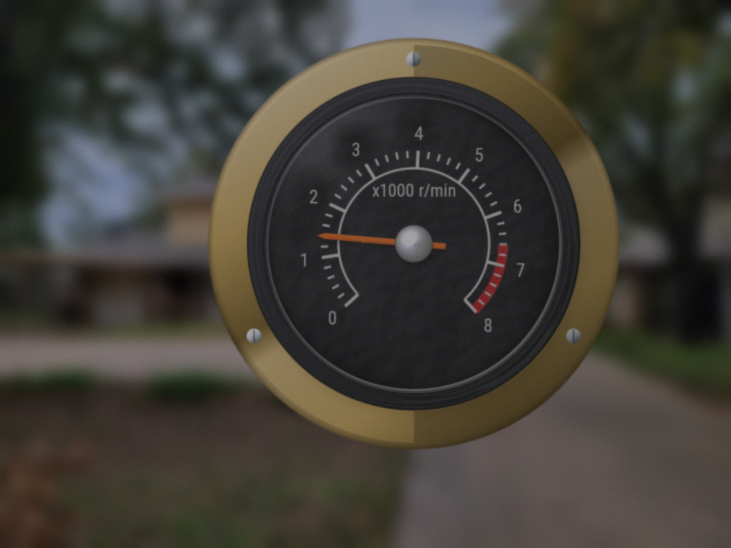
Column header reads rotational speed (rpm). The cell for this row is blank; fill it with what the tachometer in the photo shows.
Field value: 1400 rpm
